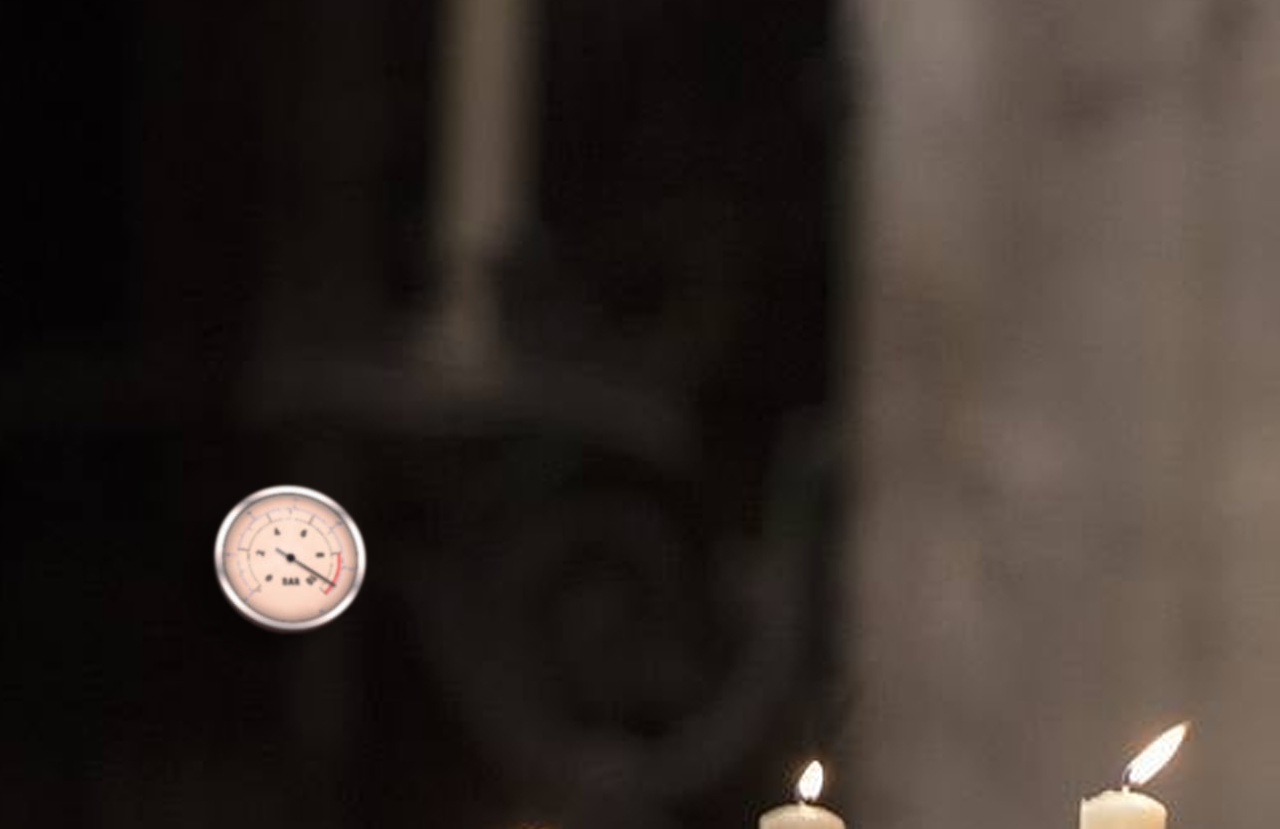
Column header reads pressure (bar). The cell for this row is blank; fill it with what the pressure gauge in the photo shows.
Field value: 9.5 bar
